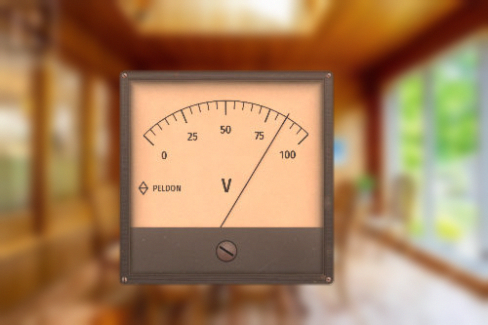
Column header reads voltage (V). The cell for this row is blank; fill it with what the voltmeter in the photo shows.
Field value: 85 V
